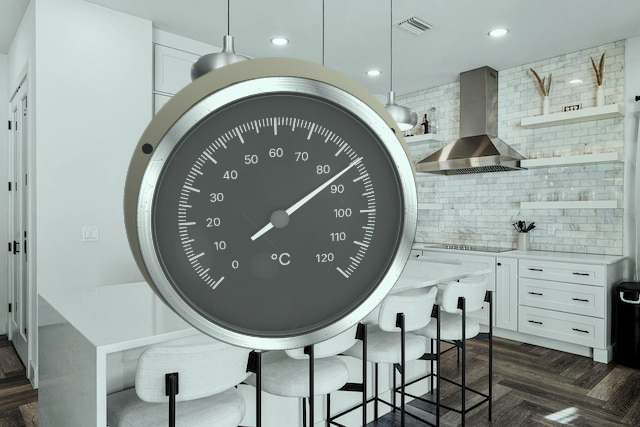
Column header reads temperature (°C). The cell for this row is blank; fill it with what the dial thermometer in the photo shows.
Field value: 85 °C
